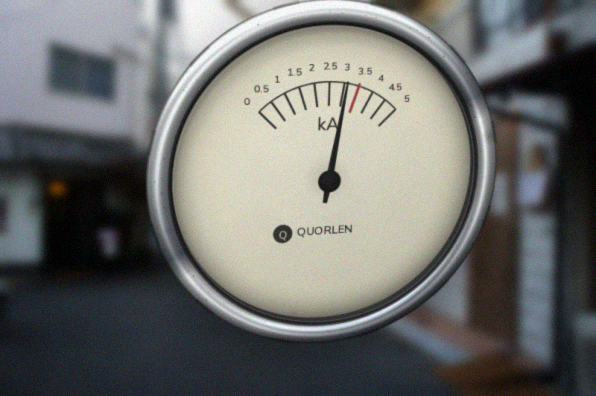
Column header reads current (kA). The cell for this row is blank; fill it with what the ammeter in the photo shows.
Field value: 3 kA
